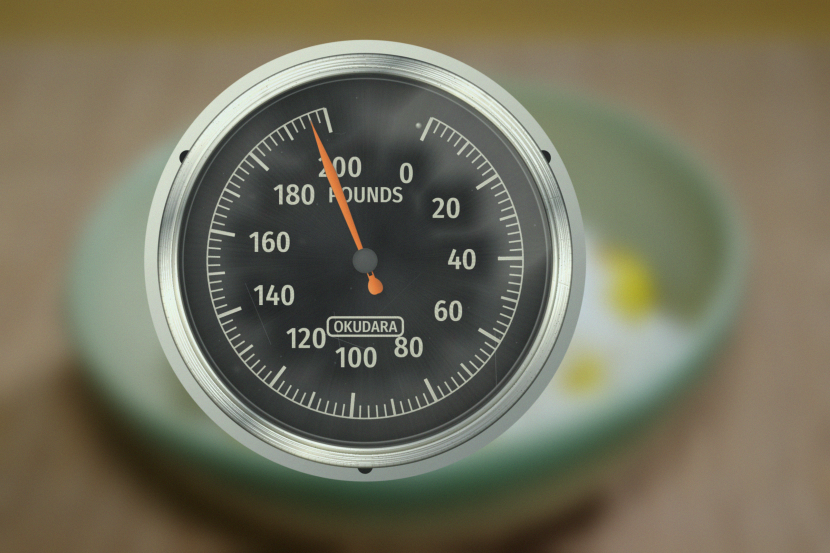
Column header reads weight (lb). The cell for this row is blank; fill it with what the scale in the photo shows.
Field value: 196 lb
